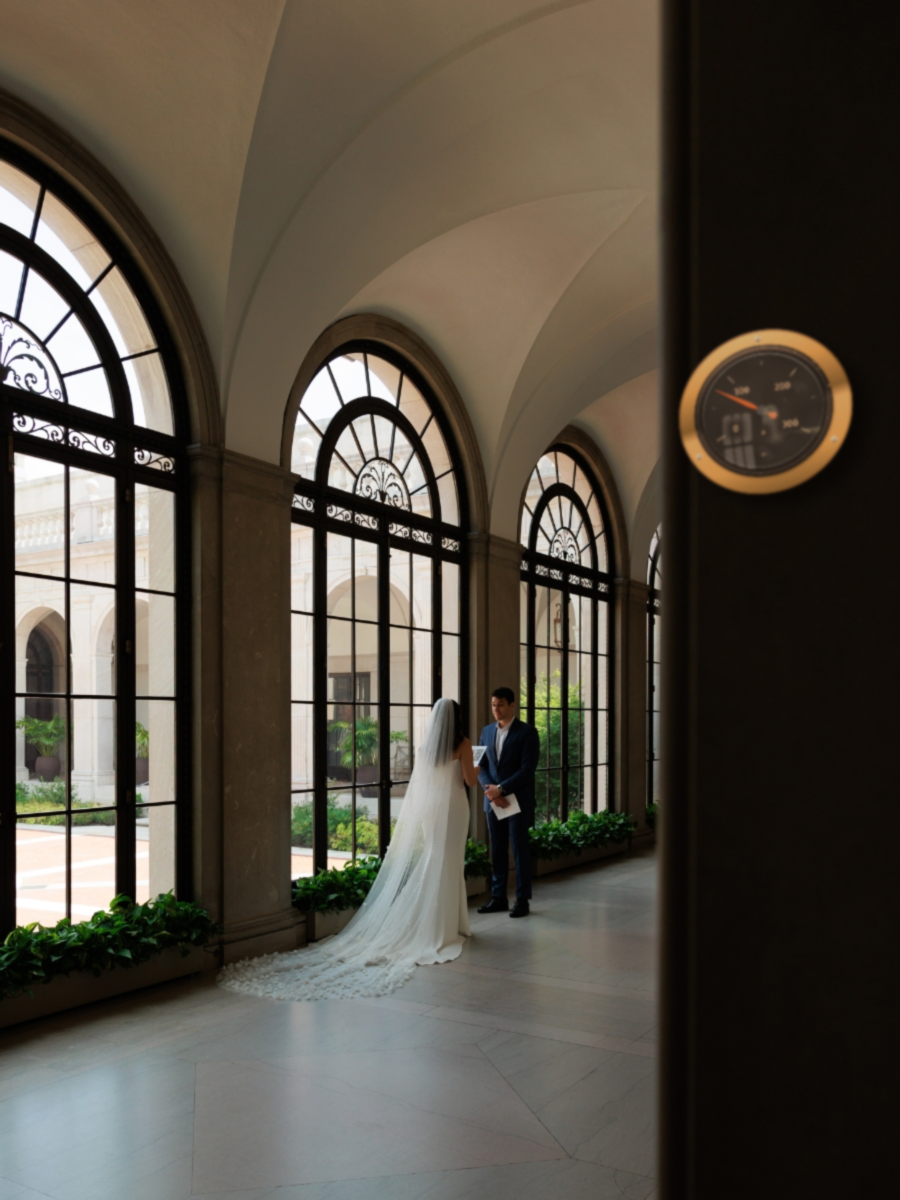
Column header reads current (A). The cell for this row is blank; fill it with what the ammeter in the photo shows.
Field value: 75 A
